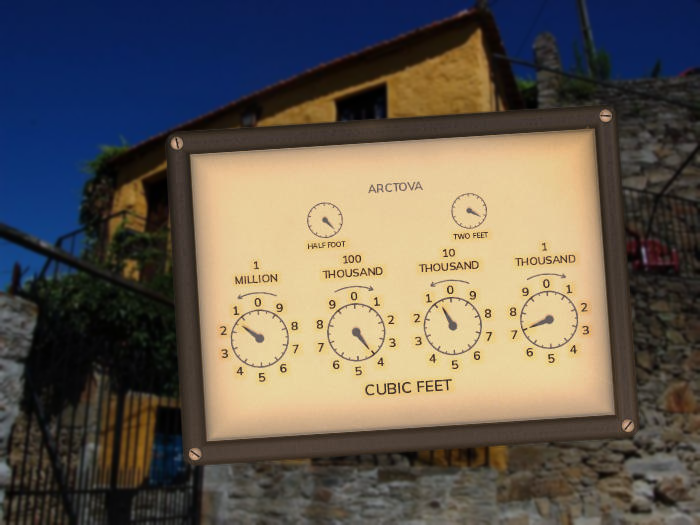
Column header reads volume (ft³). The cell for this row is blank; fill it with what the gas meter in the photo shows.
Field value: 140700 ft³
